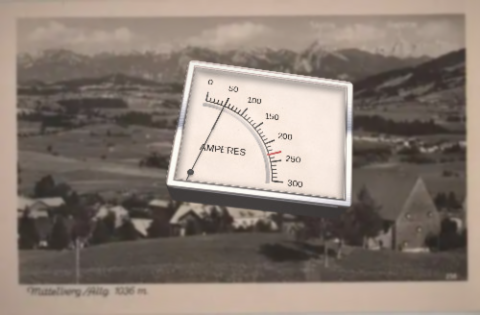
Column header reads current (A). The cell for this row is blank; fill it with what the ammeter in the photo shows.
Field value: 50 A
